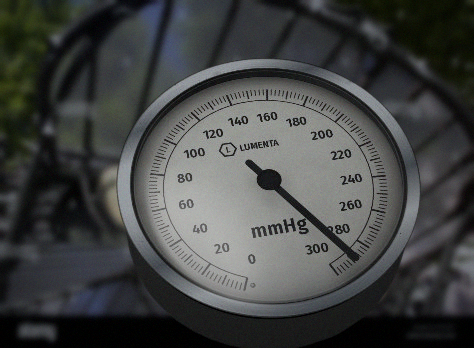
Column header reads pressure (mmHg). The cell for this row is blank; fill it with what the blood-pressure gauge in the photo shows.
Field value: 290 mmHg
